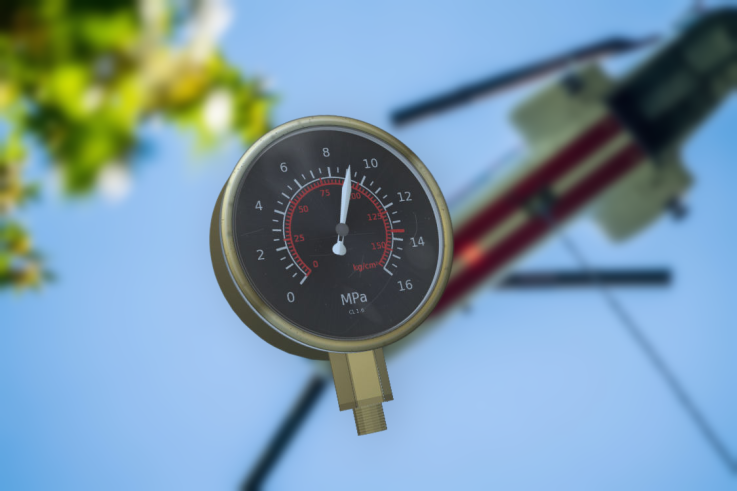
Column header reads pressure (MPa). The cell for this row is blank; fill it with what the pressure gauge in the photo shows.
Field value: 9 MPa
